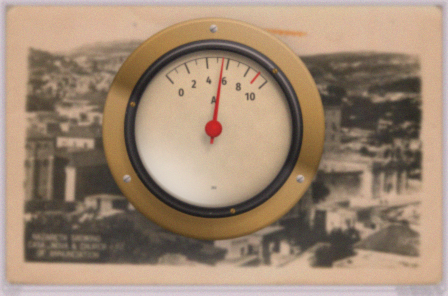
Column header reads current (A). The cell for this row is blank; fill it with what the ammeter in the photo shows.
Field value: 5.5 A
